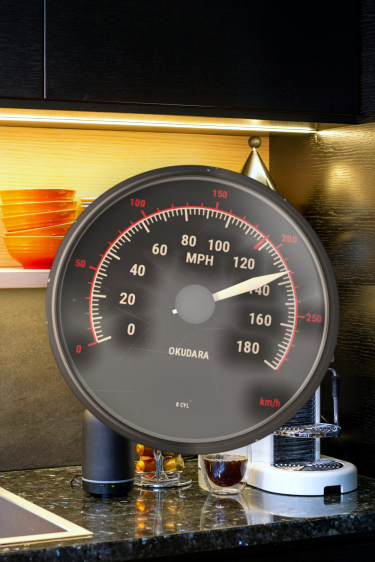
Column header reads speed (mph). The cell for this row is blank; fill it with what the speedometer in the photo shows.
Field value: 136 mph
